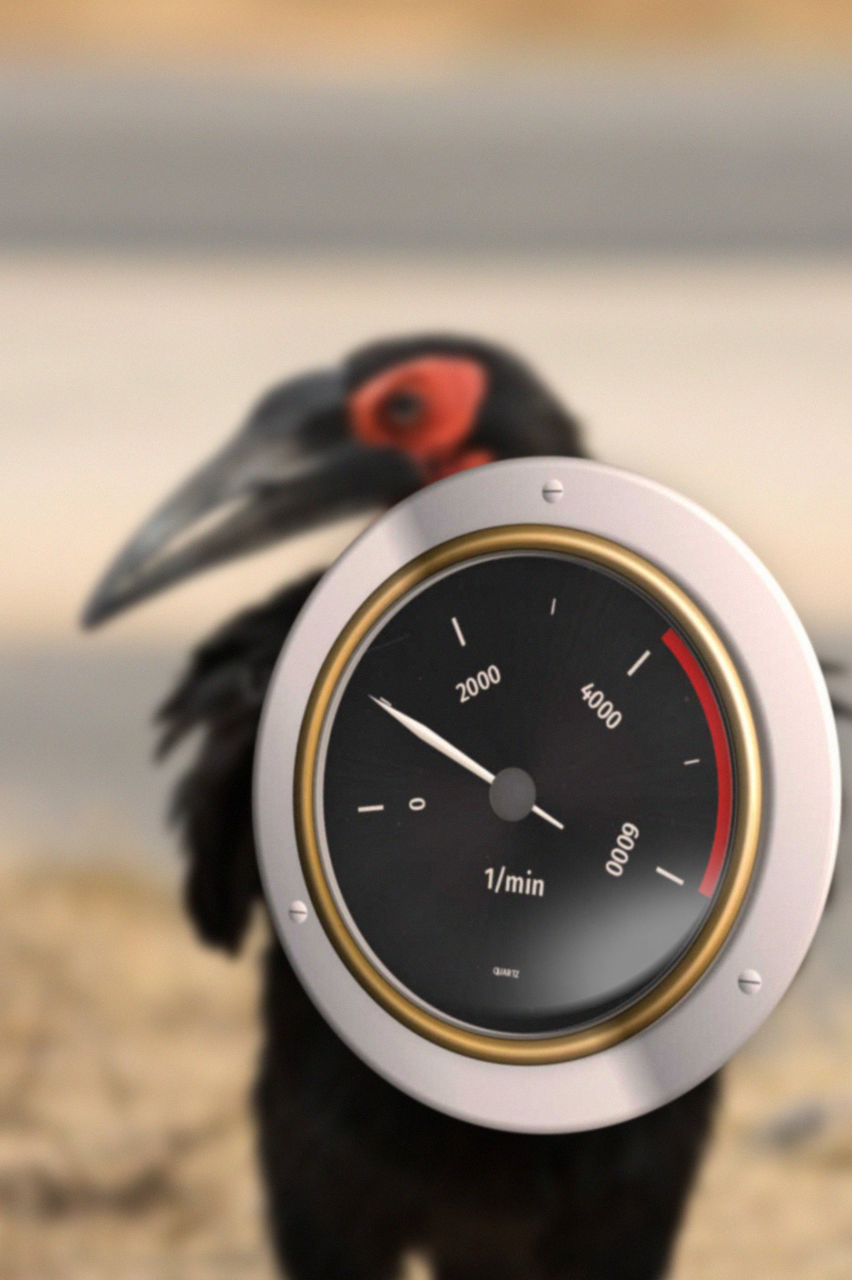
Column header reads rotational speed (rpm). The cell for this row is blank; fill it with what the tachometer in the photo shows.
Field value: 1000 rpm
